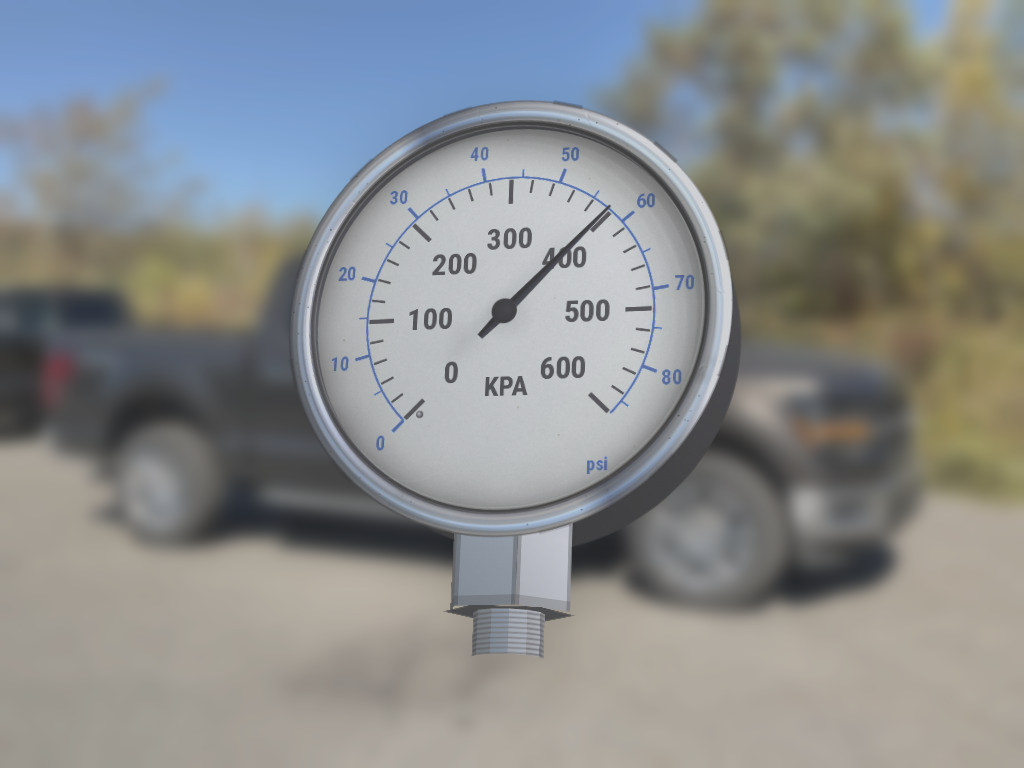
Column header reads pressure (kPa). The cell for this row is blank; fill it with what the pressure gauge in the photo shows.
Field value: 400 kPa
